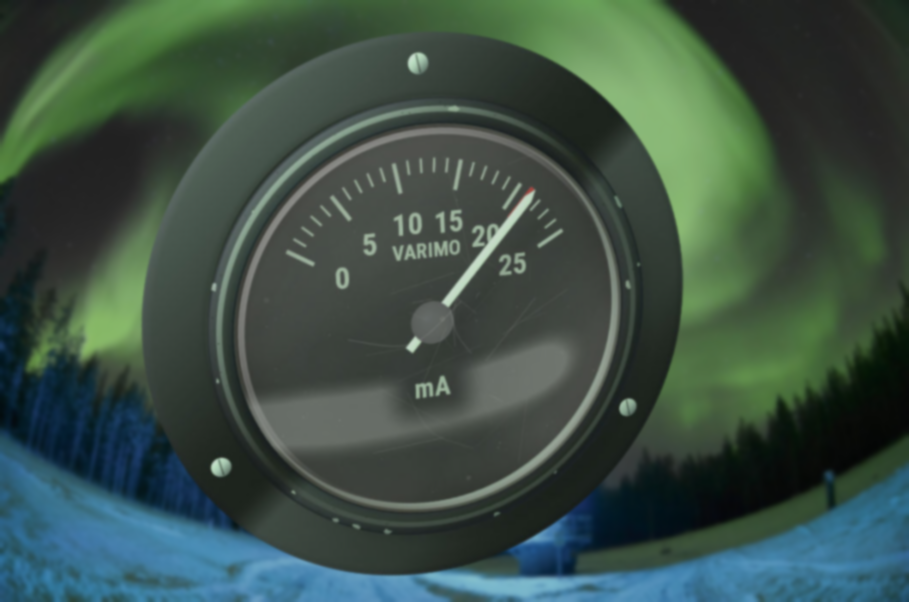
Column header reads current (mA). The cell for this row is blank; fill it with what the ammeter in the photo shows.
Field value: 21 mA
